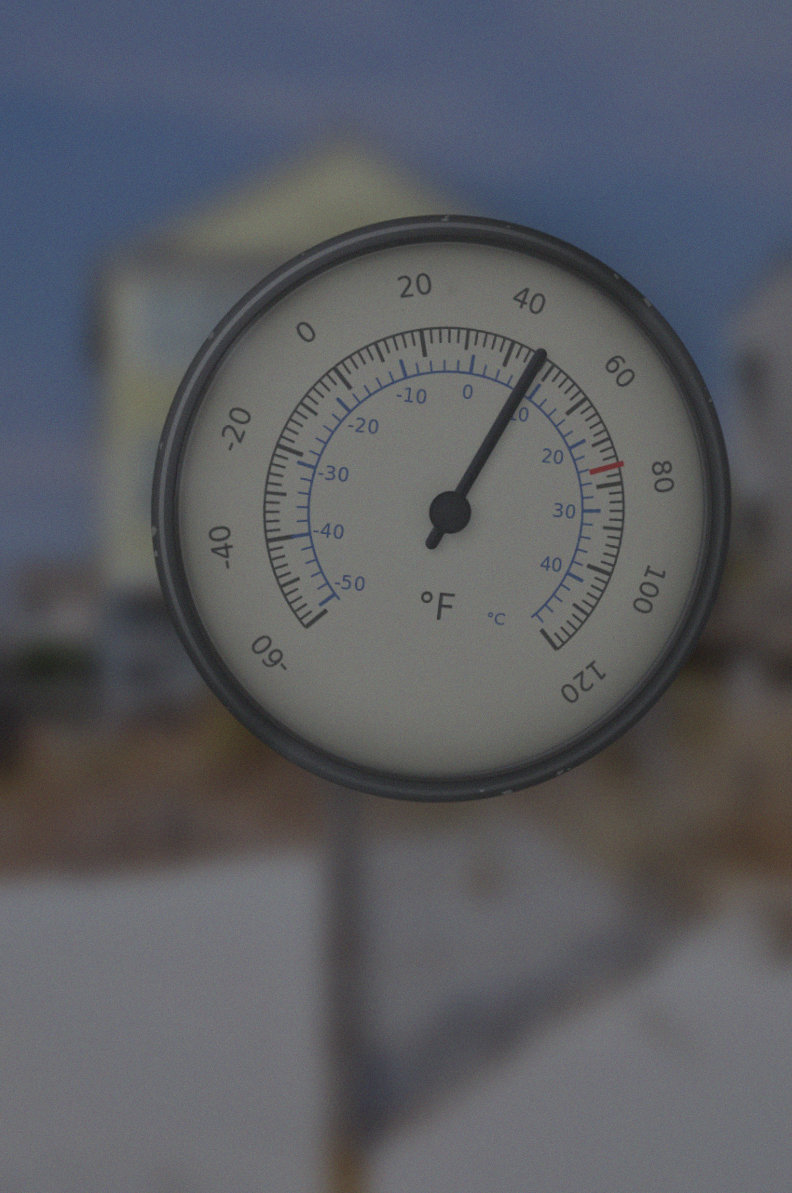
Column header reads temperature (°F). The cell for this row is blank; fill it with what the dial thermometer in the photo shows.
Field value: 46 °F
